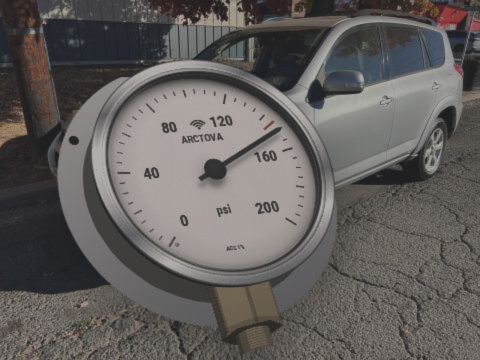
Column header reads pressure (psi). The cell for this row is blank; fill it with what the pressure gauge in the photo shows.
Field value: 150 psi
